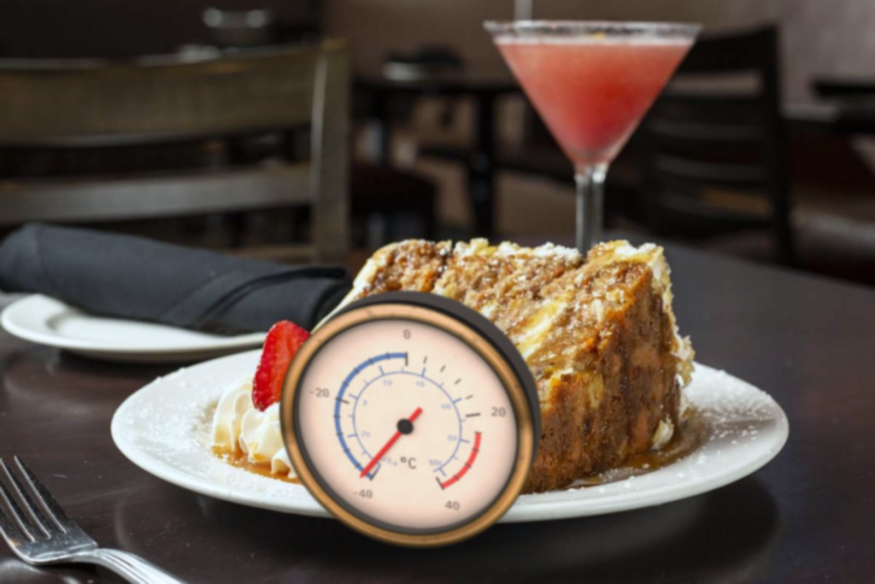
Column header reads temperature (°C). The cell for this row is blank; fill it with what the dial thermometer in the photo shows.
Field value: -38 °C
